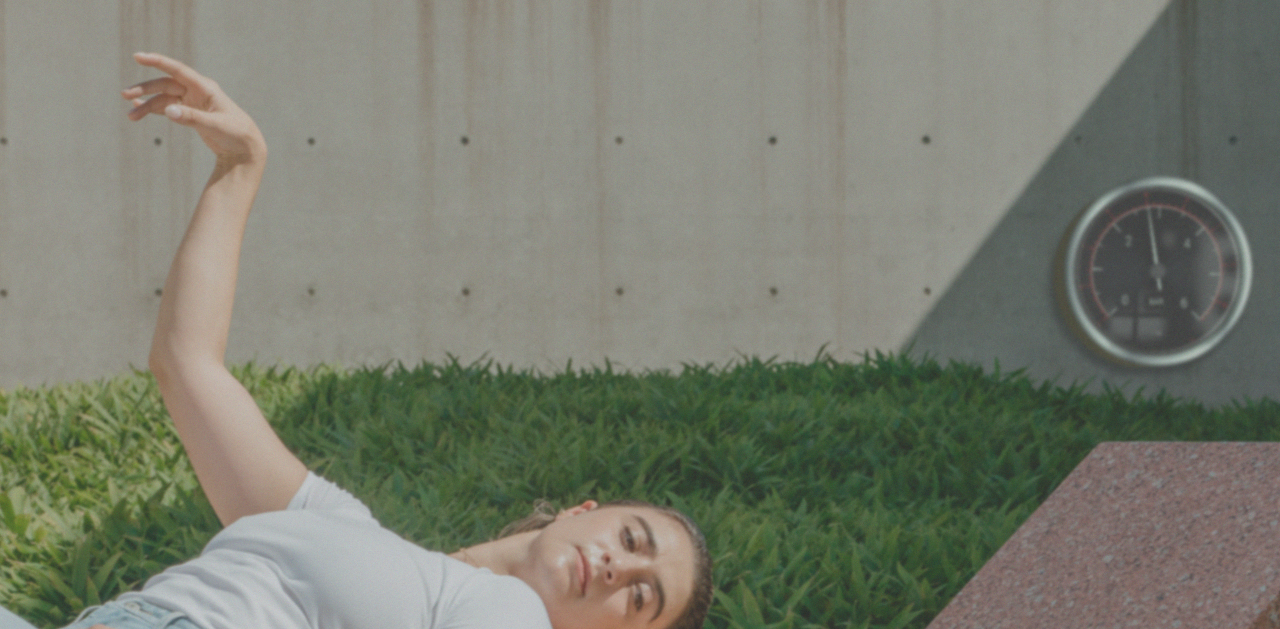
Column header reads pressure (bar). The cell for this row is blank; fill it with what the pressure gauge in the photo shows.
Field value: 2.75 bar
